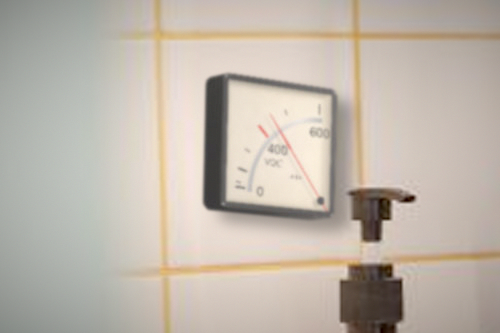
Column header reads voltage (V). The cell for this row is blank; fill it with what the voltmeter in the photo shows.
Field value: 450 V
